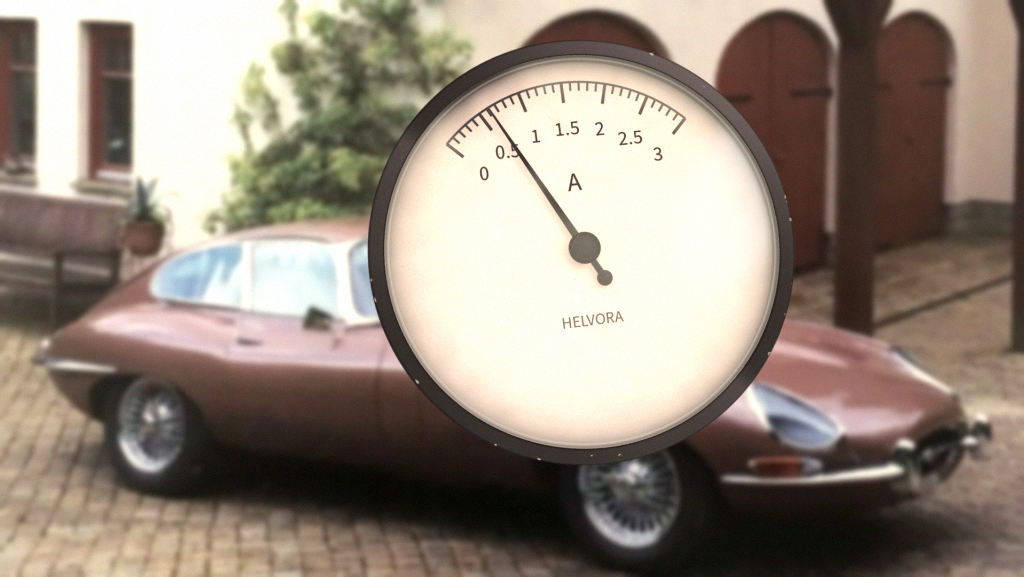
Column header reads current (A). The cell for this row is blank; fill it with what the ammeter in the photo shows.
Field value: 0.6 A
